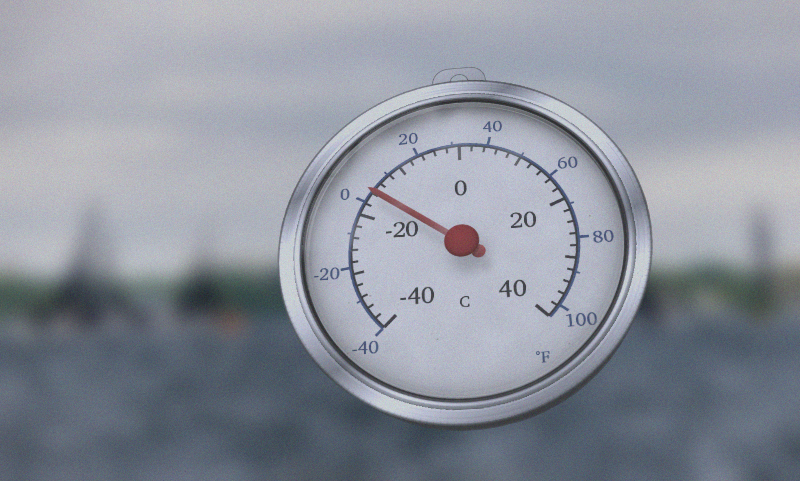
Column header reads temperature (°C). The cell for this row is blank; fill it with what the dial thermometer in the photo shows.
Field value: -16 °C
